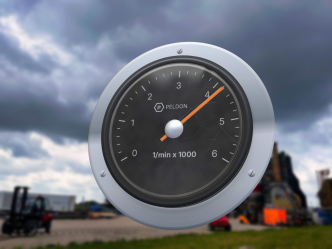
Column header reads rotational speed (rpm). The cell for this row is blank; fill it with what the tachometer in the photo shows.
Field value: 4200 rpm
